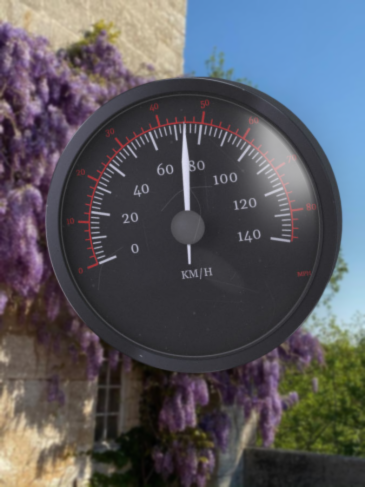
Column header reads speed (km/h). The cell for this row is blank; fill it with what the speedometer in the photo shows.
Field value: 74 km/h
